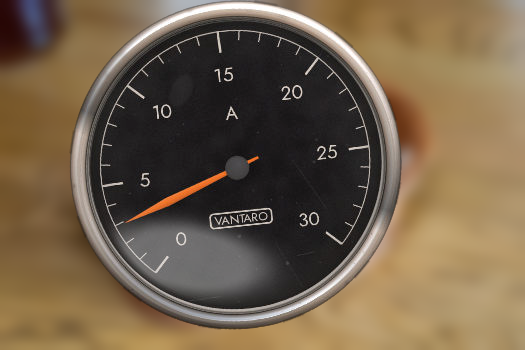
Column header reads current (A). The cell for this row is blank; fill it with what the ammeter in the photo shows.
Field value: 3 A
